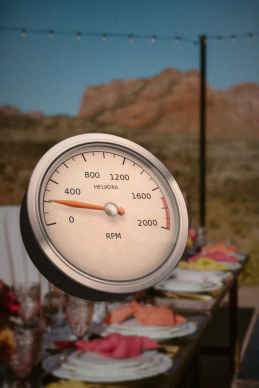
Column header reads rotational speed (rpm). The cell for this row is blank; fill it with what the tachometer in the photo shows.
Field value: 200 rpm
